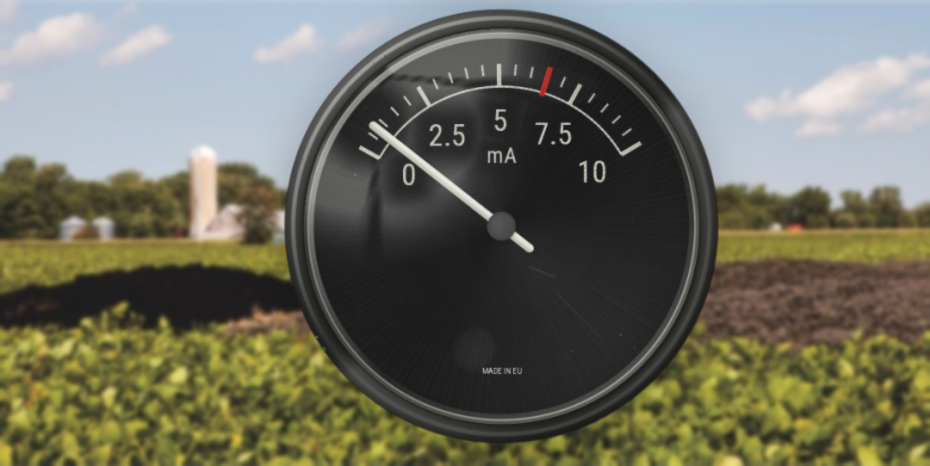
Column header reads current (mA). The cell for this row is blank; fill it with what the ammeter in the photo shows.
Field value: 0.75 mA
